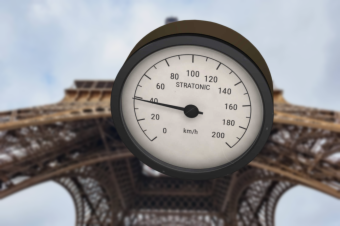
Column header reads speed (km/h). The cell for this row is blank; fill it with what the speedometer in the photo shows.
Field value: 40 km/h
